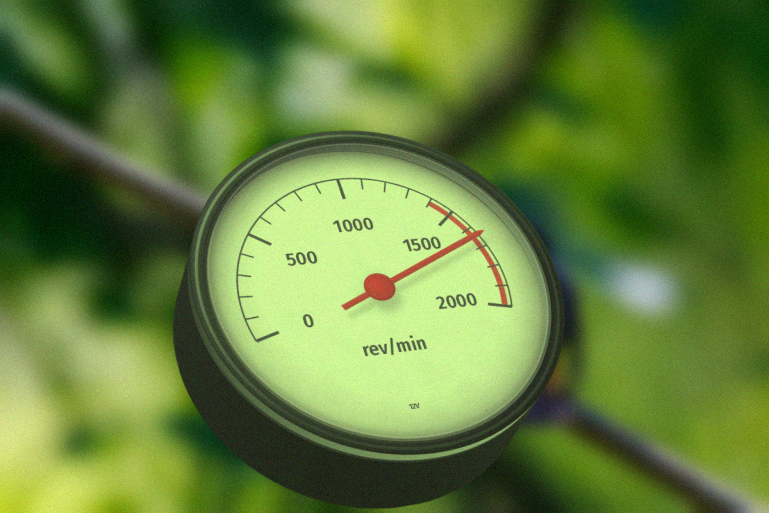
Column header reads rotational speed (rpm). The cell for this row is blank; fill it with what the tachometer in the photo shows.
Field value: 1650 rpm
